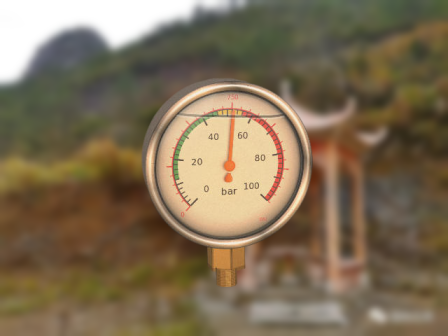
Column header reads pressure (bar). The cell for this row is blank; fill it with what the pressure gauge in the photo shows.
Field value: 52 bar
